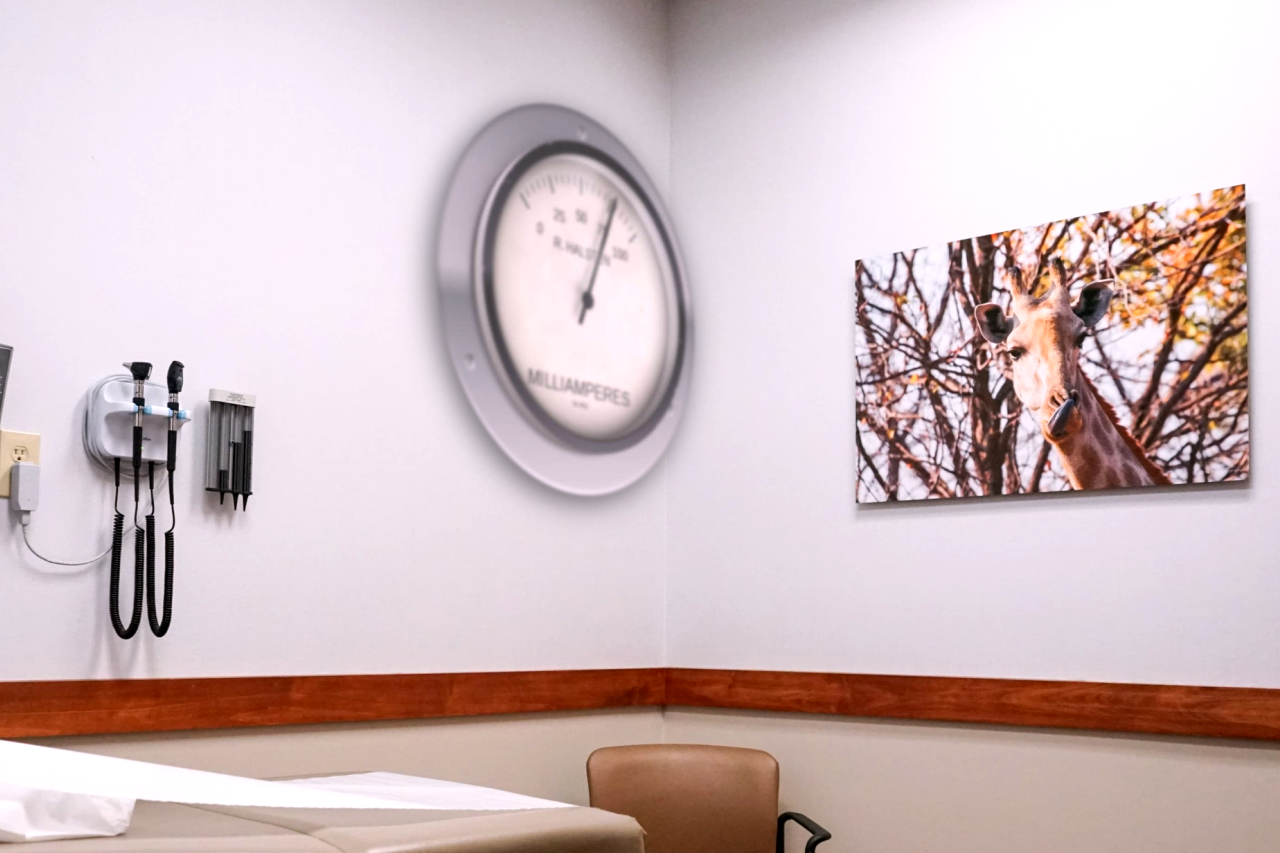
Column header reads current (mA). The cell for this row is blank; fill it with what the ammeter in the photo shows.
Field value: 75 mA
